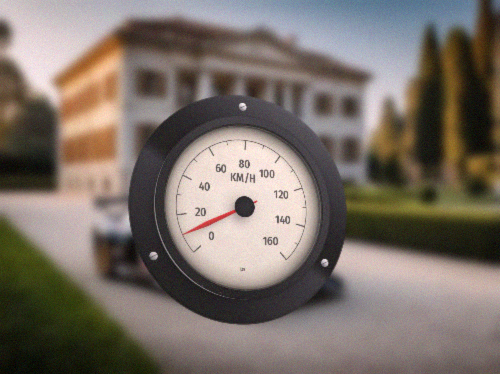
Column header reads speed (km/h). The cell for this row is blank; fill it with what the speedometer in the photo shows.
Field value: 10 km/h
